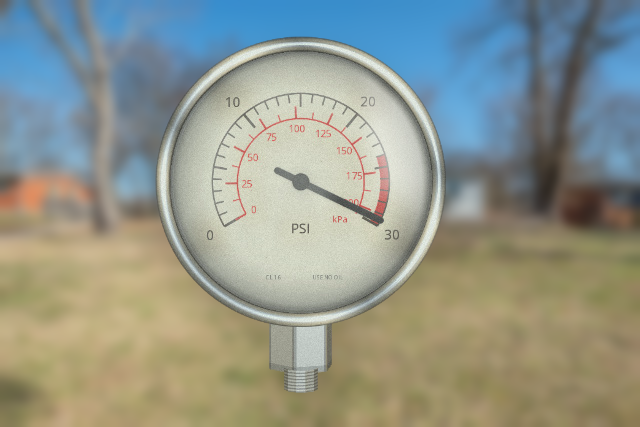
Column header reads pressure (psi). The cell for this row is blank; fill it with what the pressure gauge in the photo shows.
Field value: 29.5 psi
